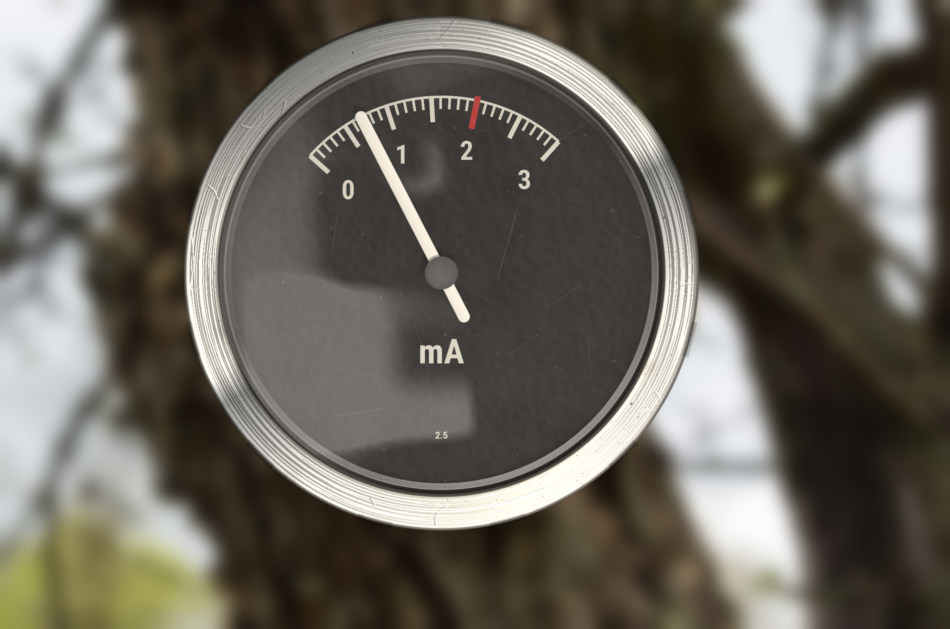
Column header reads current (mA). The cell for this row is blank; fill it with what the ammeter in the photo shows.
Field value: 0.7 mA
